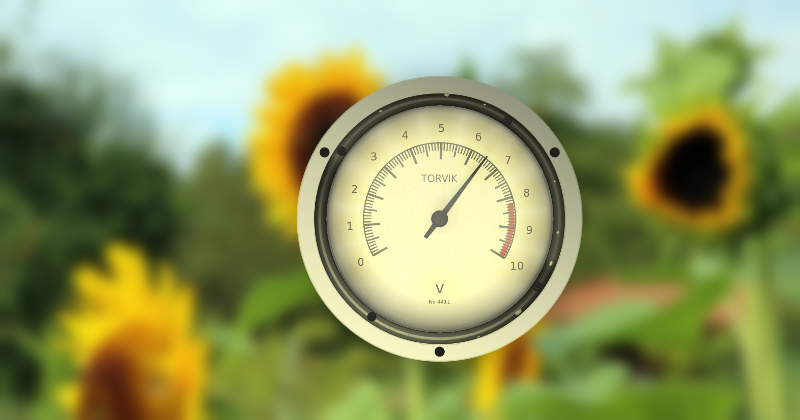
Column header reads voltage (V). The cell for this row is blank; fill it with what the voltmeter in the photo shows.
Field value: 6.5 V
